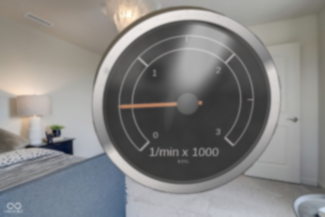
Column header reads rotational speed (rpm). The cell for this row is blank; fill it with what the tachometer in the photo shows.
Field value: 500 rpm
